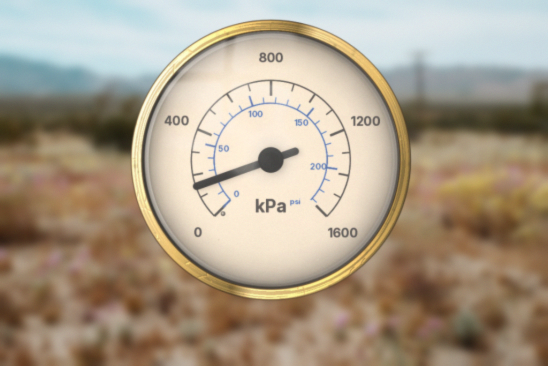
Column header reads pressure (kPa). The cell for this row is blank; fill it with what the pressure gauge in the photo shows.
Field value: 150 kPa
